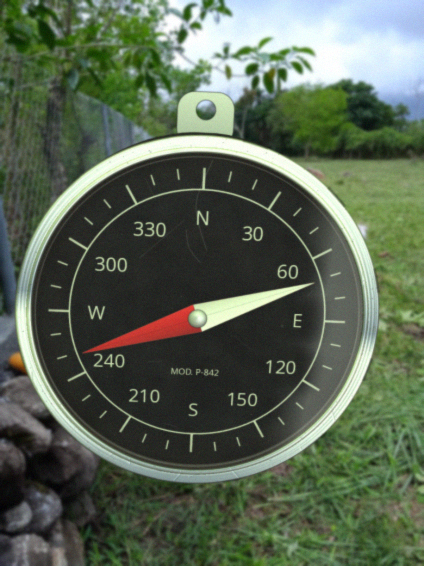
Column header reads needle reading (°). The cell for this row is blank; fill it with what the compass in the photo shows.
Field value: 250 °
